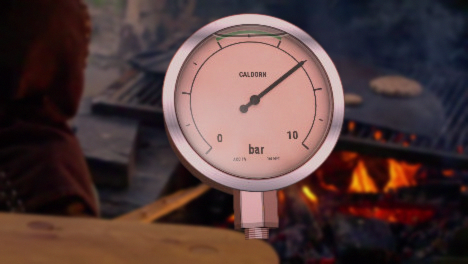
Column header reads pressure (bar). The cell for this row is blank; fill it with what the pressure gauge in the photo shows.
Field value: 7 bar
